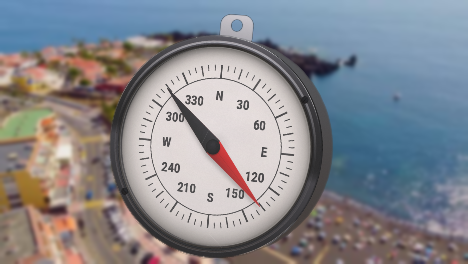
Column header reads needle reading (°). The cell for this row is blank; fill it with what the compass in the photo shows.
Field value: 135 °
